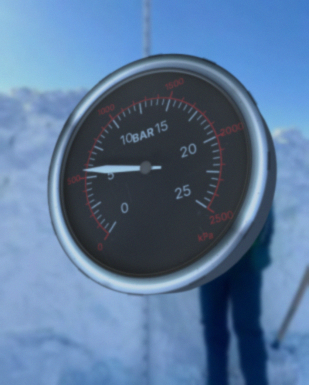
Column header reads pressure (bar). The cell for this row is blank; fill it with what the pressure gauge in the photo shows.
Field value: 5.5 bar
